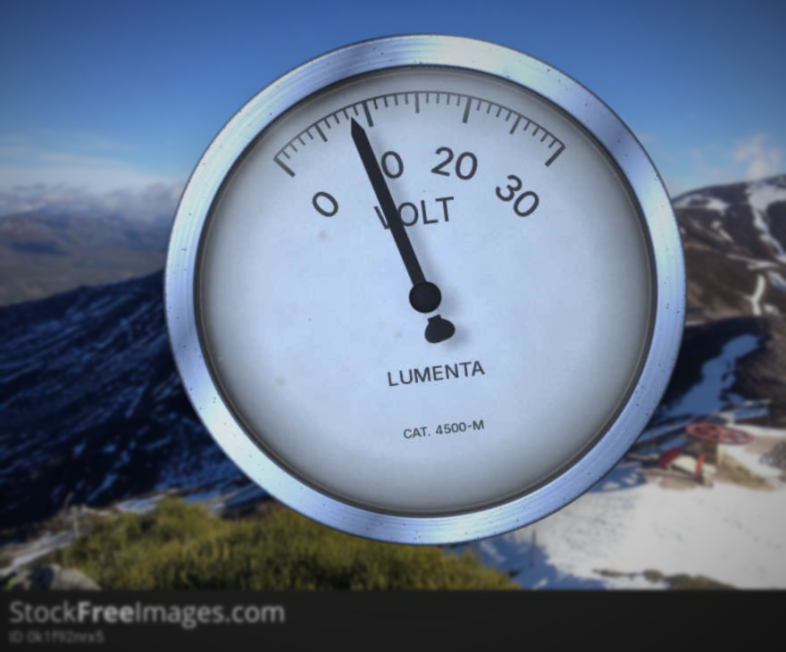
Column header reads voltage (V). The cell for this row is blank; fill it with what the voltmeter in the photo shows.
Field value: 8.5 V
